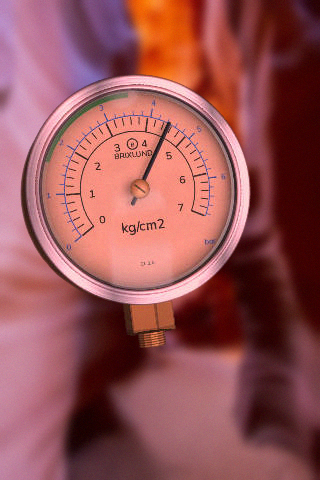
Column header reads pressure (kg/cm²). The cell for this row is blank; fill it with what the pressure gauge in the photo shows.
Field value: 4.5 kg/cm²
